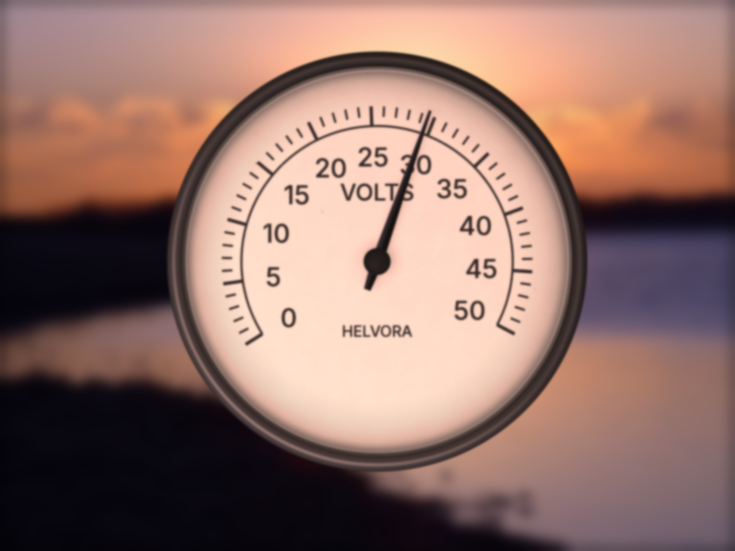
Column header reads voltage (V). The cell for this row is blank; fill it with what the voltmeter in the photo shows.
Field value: 29.5 V
